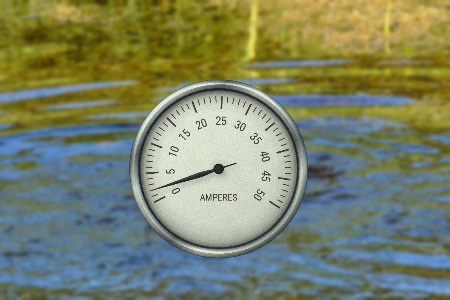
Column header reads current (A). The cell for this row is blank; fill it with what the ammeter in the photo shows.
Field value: 2 A
